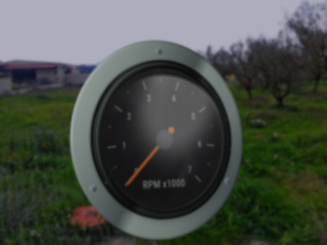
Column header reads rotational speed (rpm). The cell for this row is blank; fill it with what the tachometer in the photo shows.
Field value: 0 rpm
